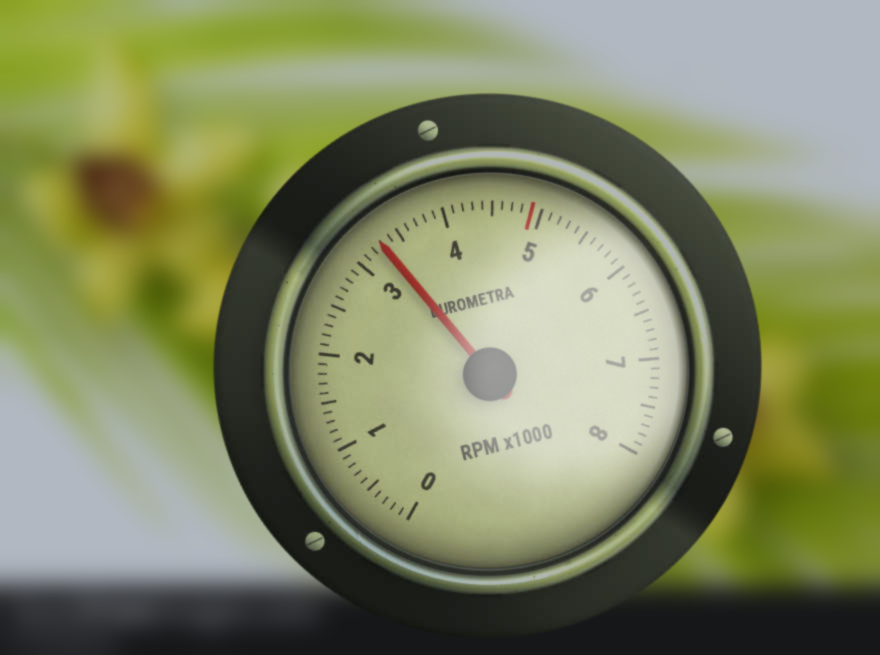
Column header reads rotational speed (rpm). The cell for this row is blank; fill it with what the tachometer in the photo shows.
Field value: 3300 rpm
